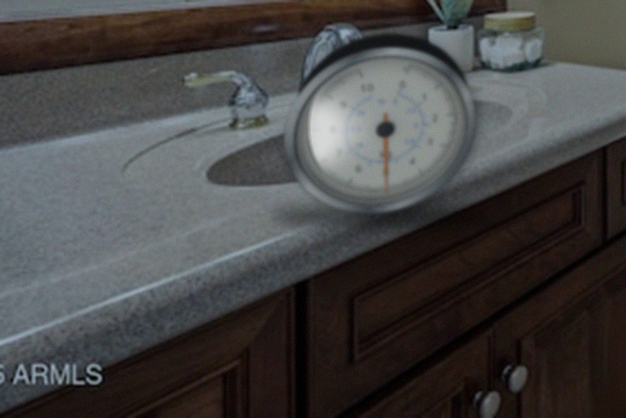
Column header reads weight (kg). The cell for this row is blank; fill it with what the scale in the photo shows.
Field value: 5 kg
